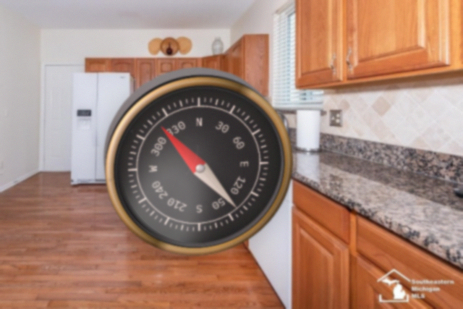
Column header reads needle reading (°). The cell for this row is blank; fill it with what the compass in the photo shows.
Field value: 320 °
